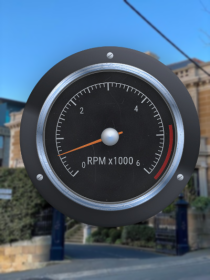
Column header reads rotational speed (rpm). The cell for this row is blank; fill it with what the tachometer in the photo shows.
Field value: 600 rpm
